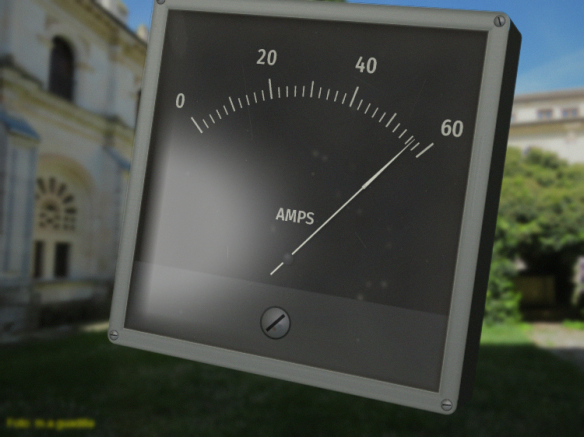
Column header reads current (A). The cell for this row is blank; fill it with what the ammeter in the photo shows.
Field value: 57 A
